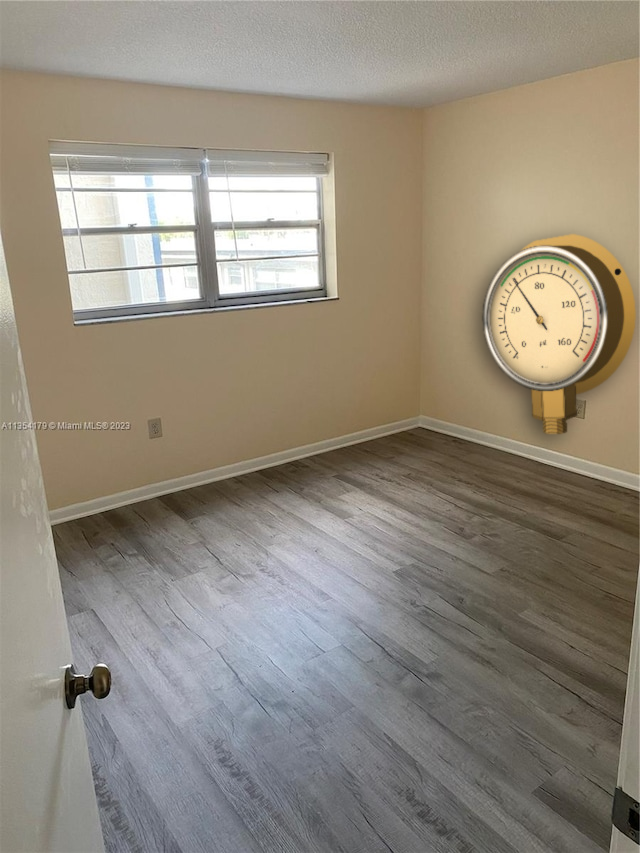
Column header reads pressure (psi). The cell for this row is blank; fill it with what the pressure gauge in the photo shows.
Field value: 60 psi
